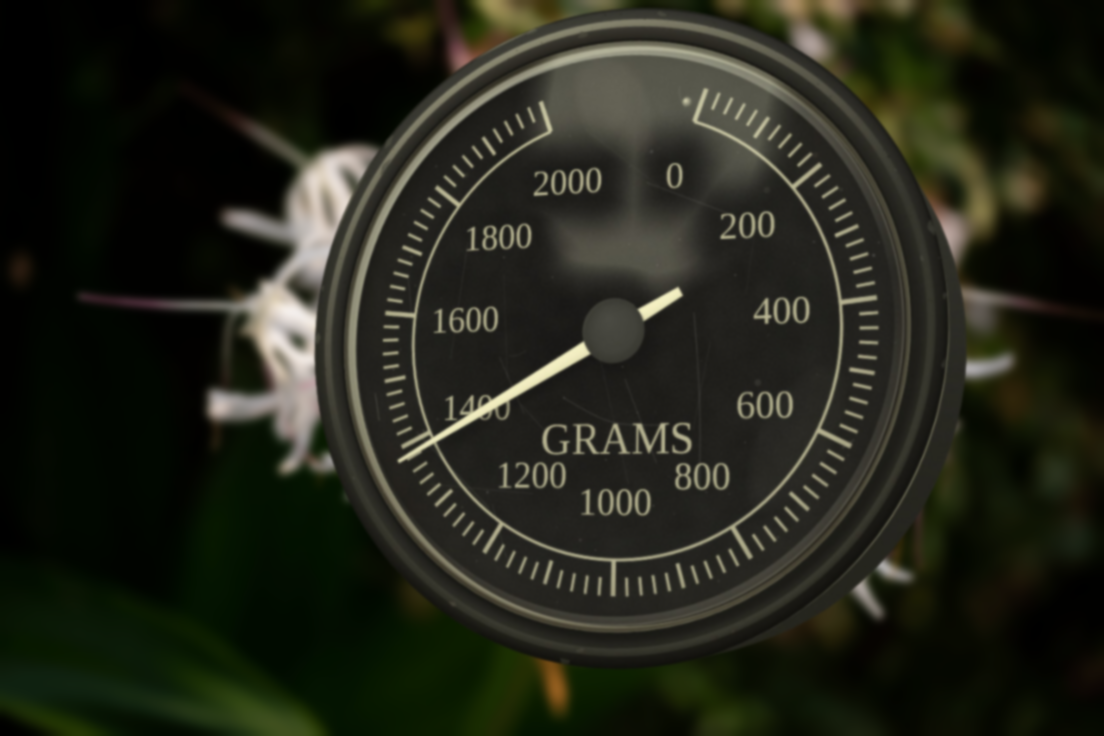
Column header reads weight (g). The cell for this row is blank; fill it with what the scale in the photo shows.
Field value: 1380 g
